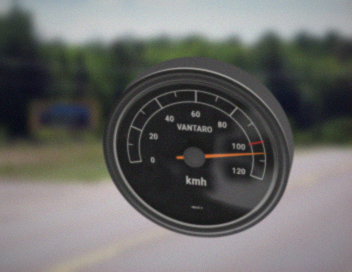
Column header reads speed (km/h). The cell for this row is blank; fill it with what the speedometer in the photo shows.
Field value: 105 km/h
